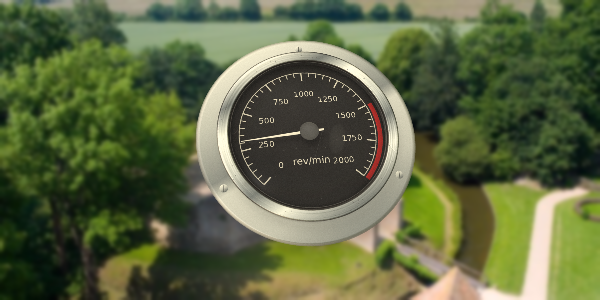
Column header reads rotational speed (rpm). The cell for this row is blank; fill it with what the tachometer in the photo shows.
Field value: 300 rpm
